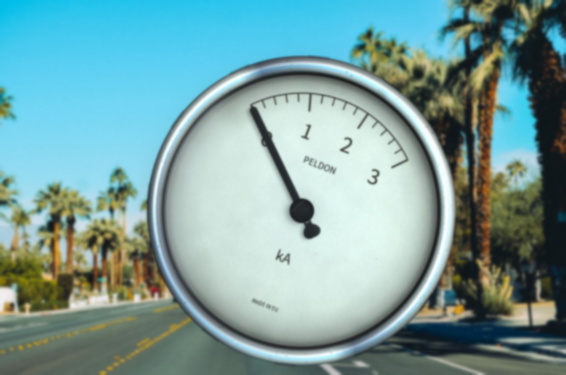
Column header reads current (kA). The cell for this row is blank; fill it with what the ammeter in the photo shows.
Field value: 0 kA
